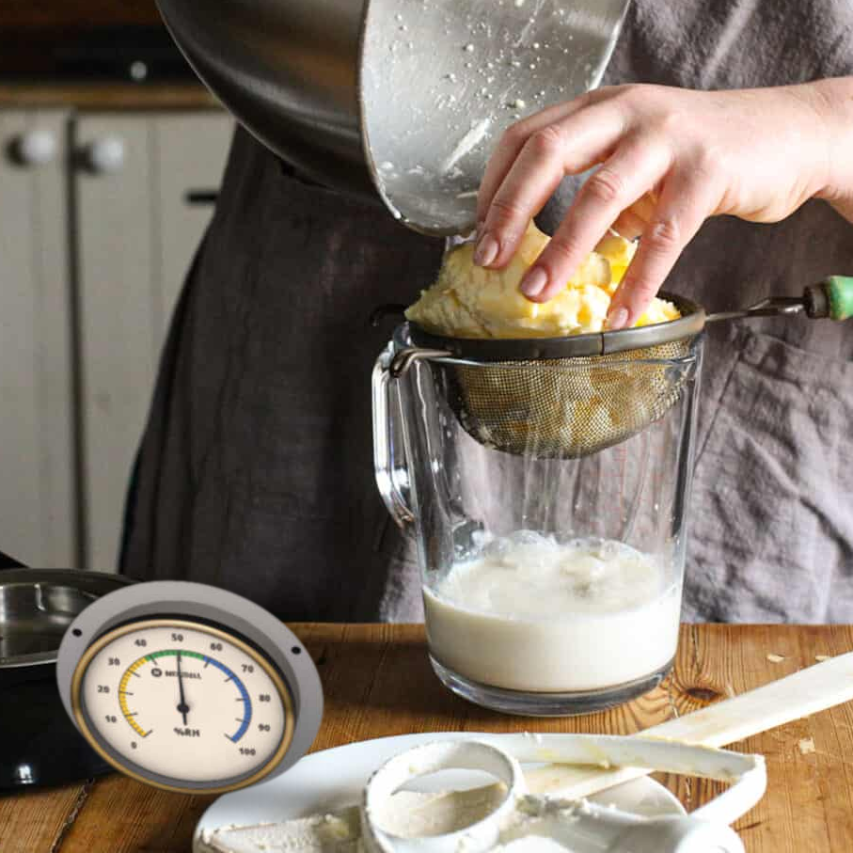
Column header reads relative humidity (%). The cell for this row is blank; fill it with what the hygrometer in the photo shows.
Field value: 50 %
